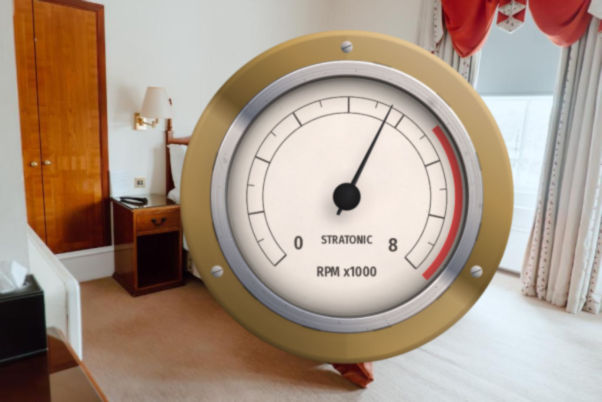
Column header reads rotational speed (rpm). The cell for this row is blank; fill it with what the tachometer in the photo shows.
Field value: 4750 rpm
